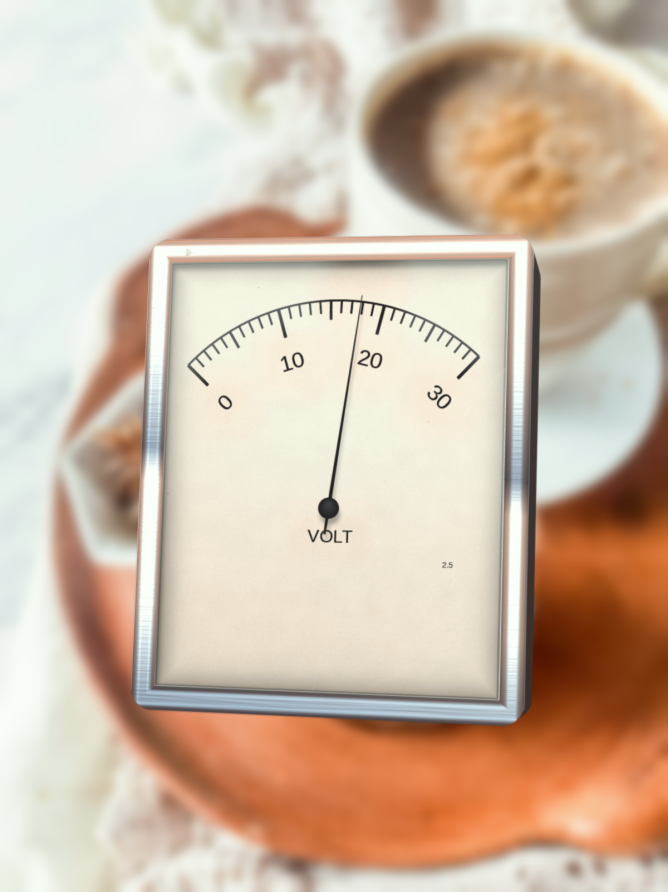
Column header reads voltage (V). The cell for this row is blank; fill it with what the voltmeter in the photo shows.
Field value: 18 V
